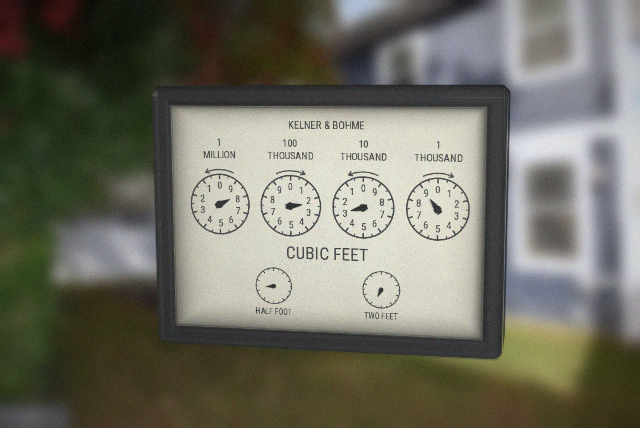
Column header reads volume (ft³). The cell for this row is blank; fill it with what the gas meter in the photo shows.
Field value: 822900 ft³
